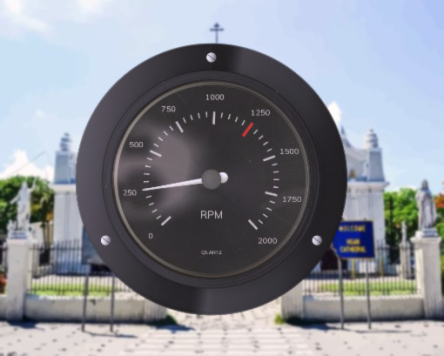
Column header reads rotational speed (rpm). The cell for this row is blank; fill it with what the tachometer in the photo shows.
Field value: 250 rpm
